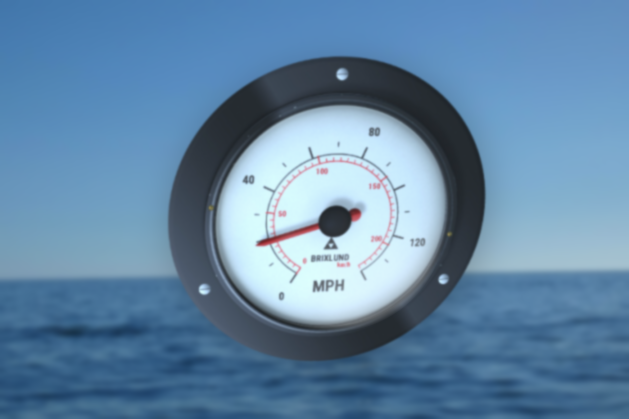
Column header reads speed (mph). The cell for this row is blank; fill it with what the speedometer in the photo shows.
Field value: 20 mph
